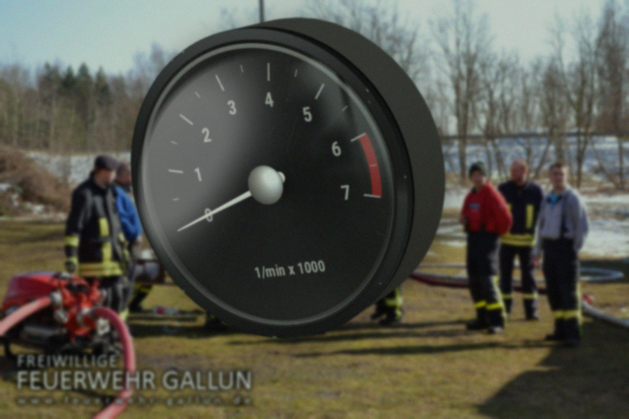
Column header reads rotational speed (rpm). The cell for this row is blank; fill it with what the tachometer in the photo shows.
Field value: 0 rpm
